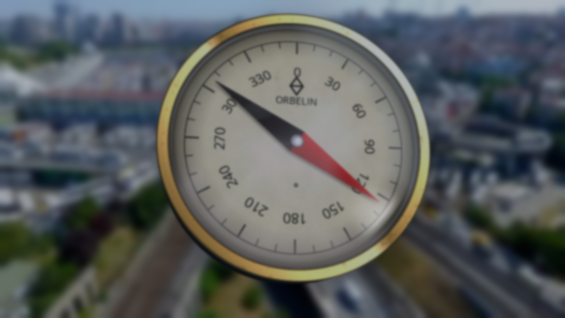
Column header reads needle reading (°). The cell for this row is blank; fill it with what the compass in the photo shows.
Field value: 125 °
